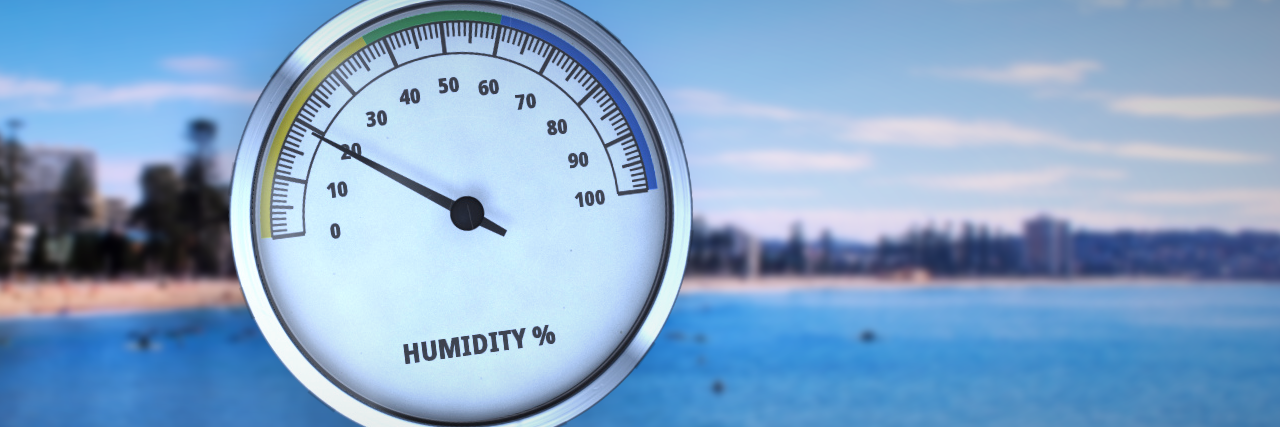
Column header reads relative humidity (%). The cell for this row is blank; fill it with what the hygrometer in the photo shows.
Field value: 19 %
